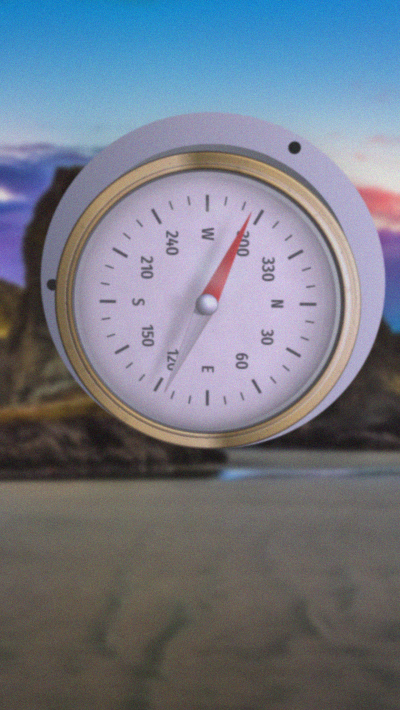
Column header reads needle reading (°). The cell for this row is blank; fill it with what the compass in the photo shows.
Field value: 295 °
